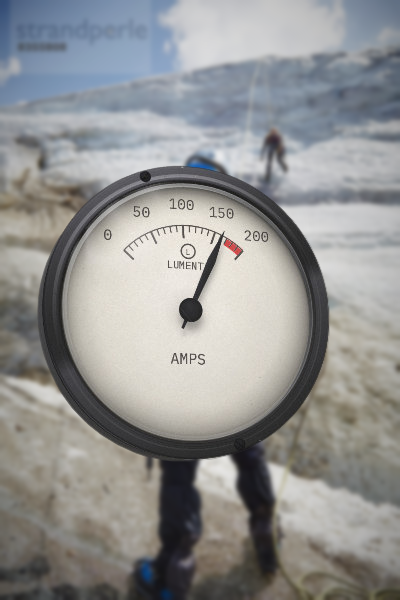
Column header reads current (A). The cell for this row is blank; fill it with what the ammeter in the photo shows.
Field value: 160 A
